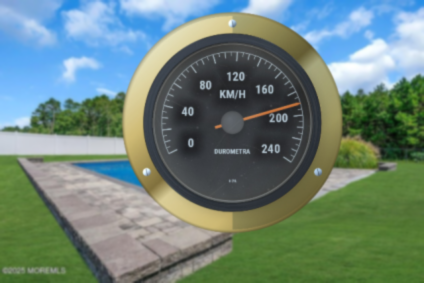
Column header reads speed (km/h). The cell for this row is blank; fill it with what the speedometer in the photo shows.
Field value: 190 km/h
